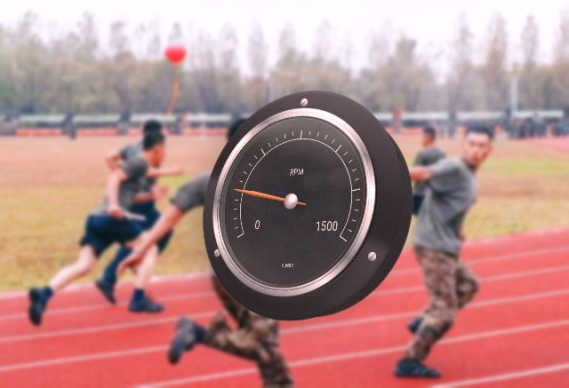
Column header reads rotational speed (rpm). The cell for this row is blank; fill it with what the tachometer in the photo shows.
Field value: 250 rpm
